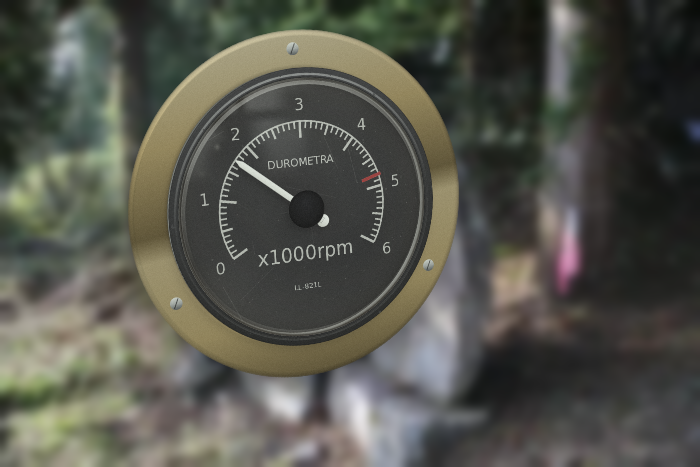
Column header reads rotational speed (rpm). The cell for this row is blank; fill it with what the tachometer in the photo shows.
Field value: 1700 rpm
